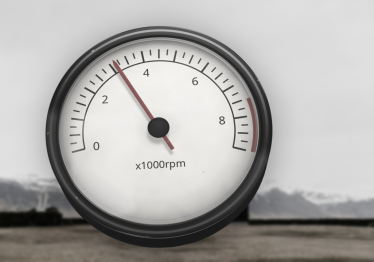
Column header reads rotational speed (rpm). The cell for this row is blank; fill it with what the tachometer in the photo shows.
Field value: 3125 rpm
